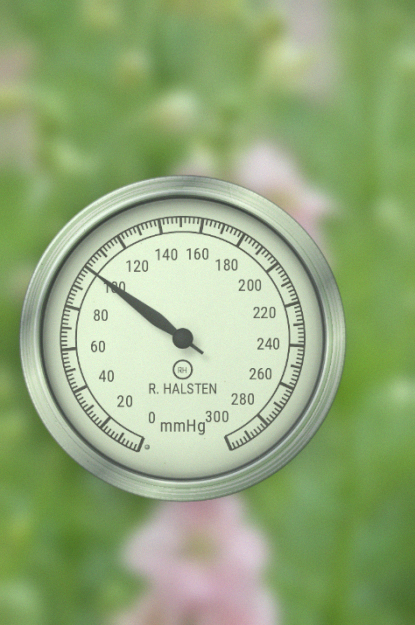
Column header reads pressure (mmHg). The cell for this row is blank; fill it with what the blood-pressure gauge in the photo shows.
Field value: 100 mmHg
